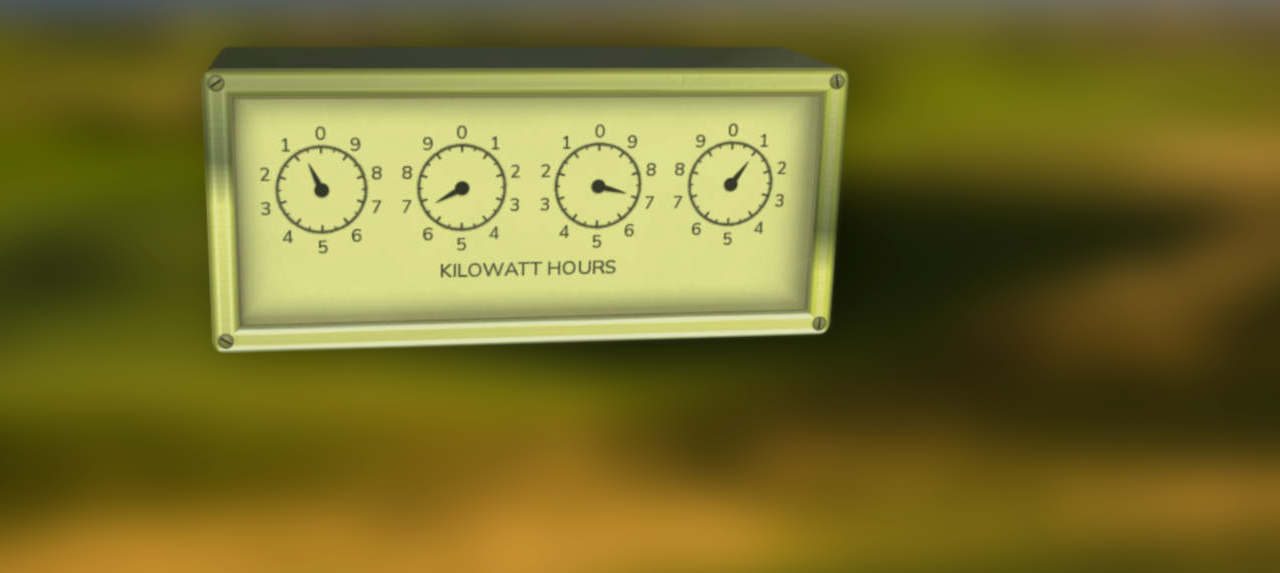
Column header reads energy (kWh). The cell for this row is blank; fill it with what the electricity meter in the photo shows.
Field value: 671 kWh
